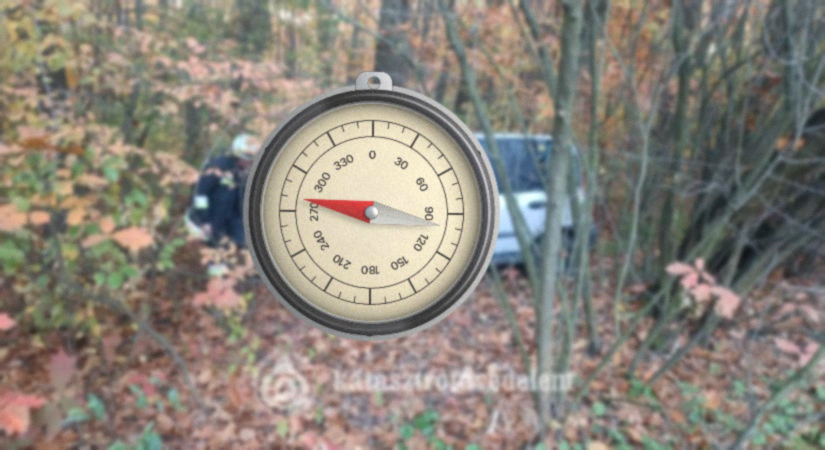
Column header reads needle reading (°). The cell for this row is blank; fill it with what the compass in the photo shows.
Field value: 280 °
